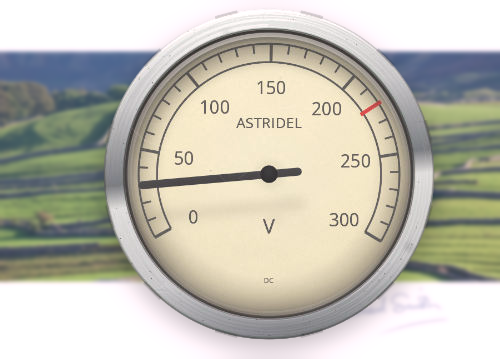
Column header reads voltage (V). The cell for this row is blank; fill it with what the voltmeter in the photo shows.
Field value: 30 V
